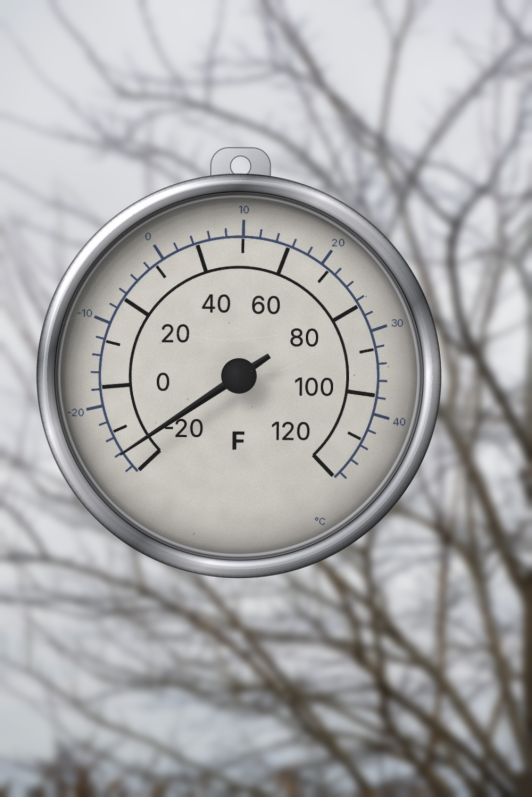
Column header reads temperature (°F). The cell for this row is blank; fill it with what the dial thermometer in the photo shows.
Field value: -15 °F
